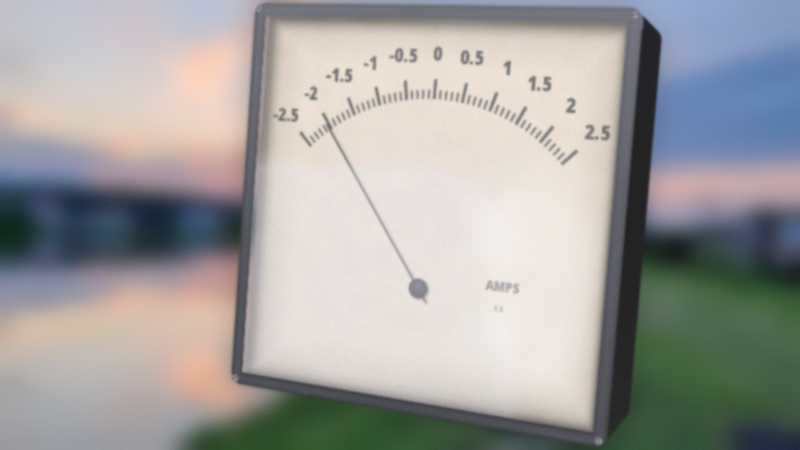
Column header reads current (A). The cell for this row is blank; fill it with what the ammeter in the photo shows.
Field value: -2 A
